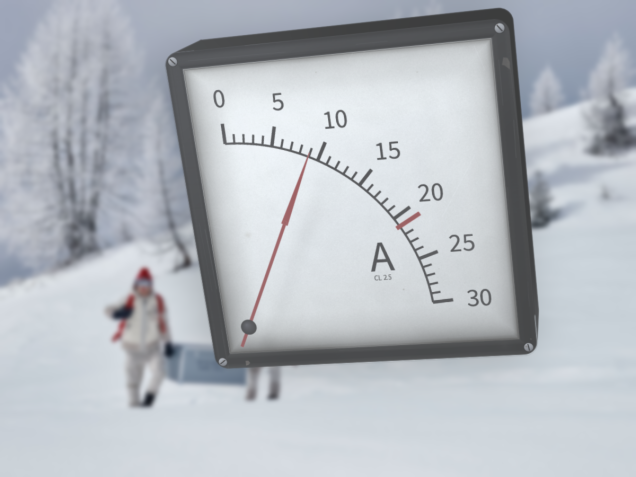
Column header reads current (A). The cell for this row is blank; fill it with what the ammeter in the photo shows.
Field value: 9 A
